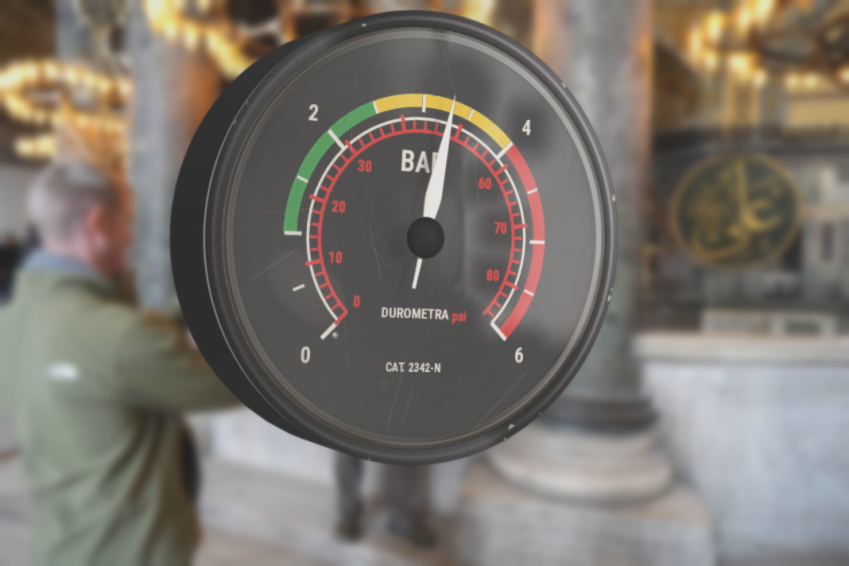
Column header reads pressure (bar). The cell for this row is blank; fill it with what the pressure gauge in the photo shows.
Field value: 3.25 bar
